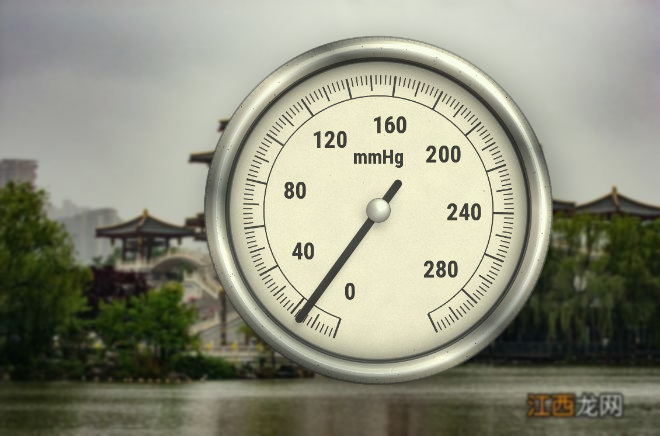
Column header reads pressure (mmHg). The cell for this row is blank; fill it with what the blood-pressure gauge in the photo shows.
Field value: 16 mmHg
